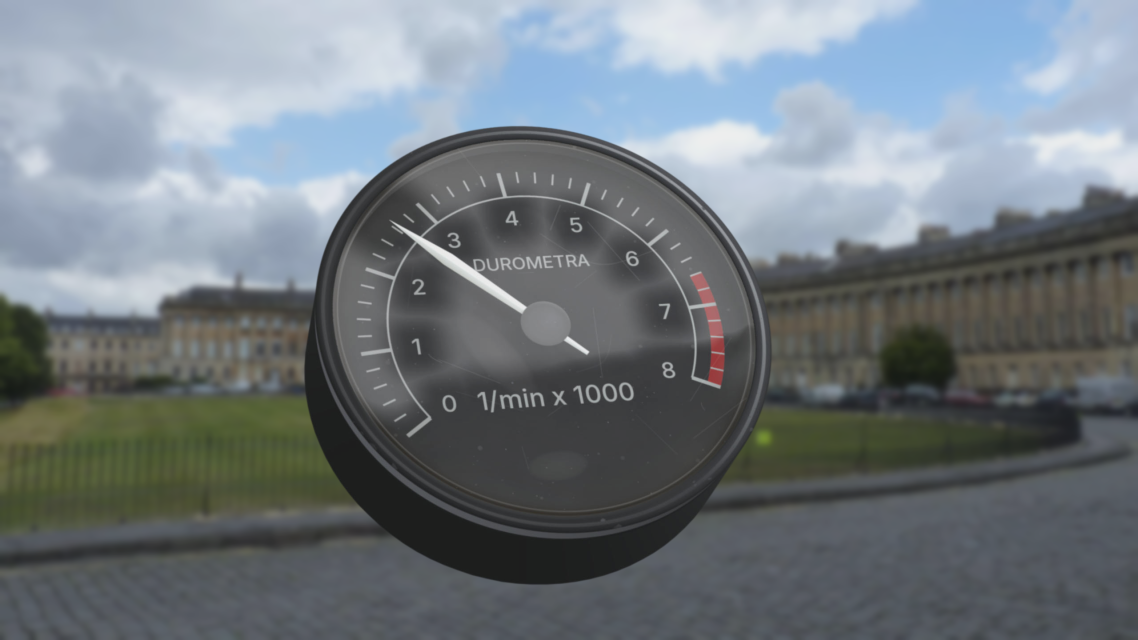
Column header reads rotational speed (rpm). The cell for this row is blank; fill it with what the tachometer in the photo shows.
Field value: 2600 rpm
